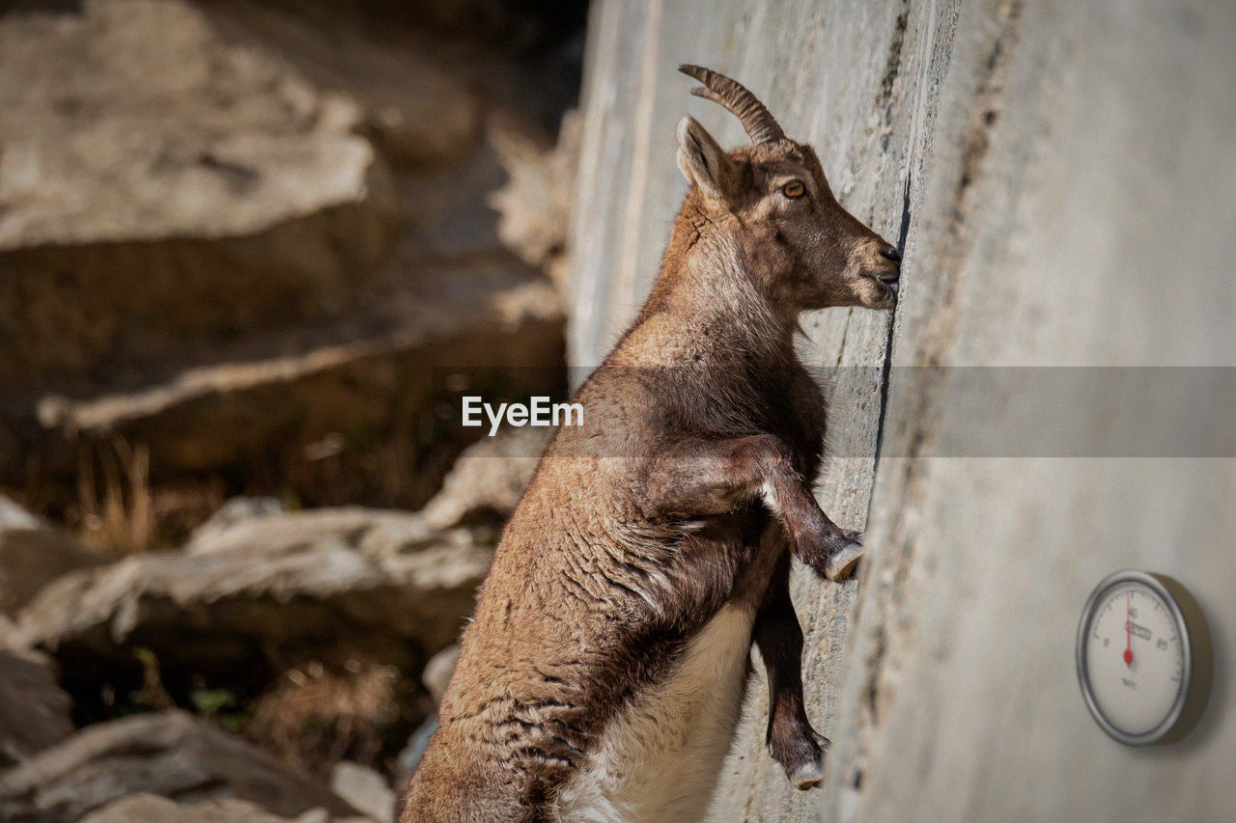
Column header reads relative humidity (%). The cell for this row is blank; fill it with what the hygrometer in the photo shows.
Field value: 40 %
